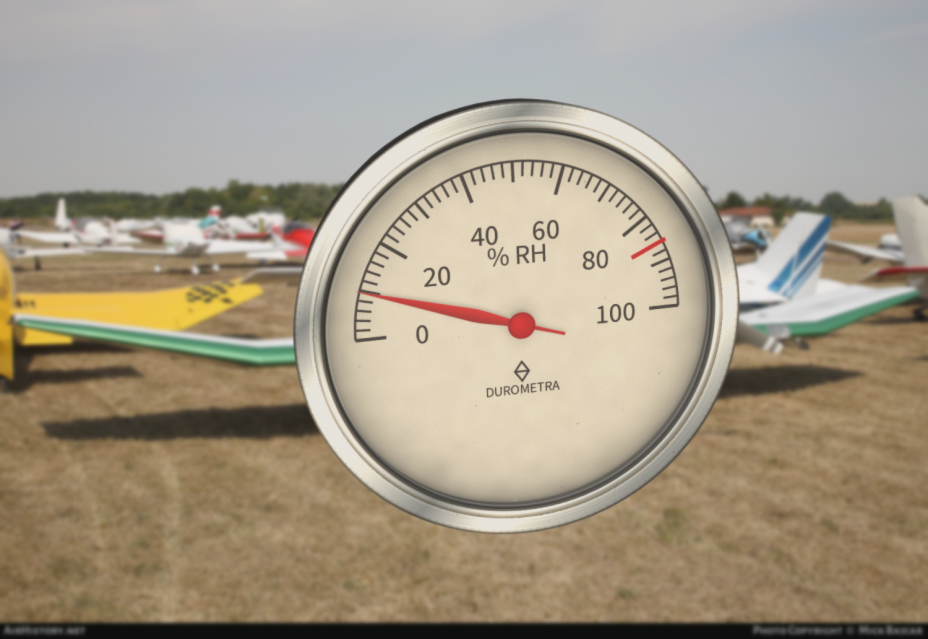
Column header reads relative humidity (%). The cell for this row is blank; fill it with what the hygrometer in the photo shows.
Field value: 10 %
